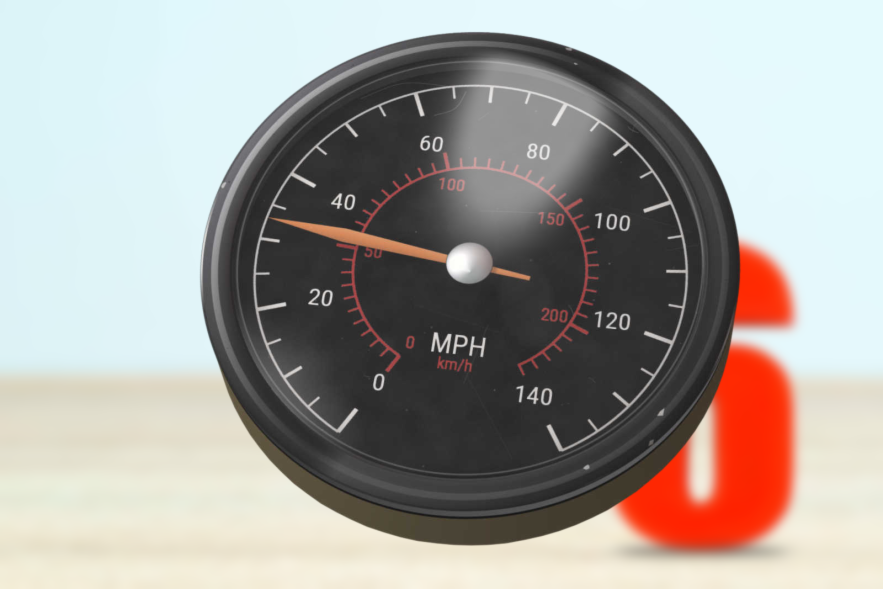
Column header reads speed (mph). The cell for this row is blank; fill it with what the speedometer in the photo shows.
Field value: 32.5 mph
